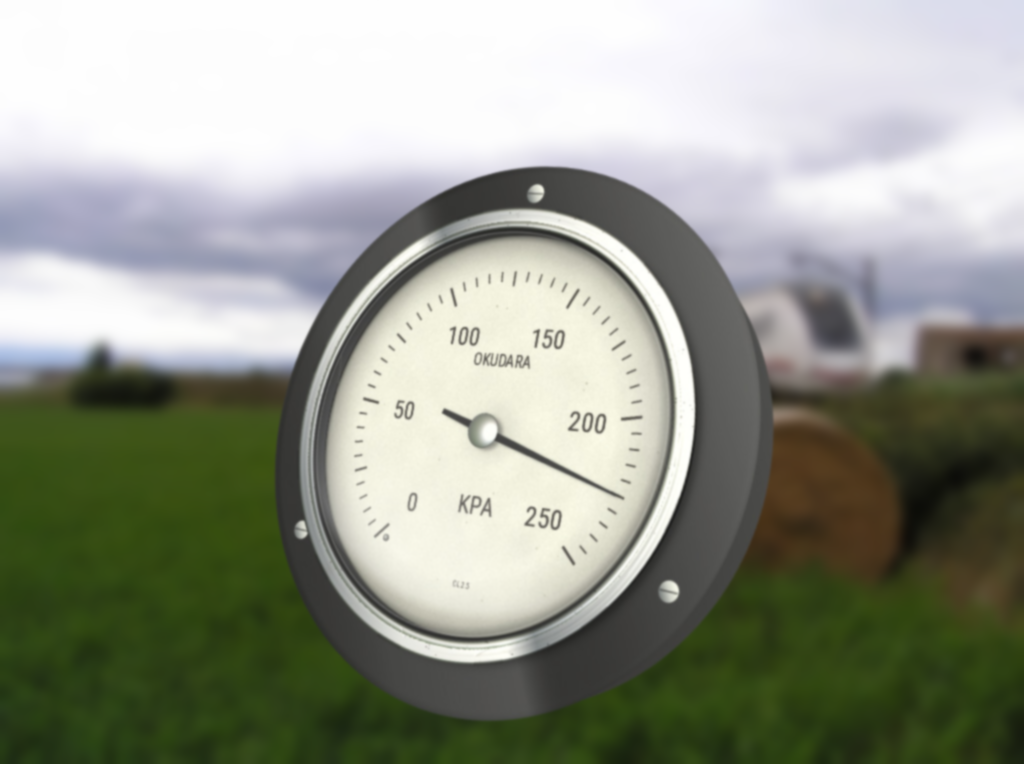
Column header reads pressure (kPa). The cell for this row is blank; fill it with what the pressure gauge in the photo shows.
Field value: 225 kPa
